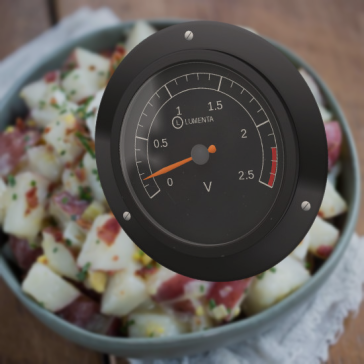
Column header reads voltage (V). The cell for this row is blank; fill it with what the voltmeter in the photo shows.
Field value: 0.15 V
